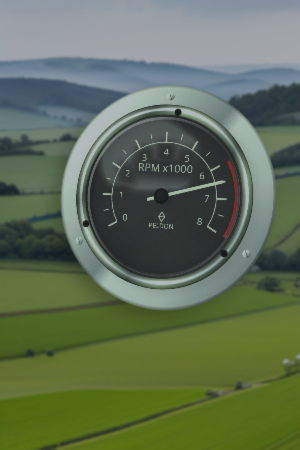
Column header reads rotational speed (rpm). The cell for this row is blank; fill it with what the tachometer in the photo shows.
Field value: 6500 rpm
